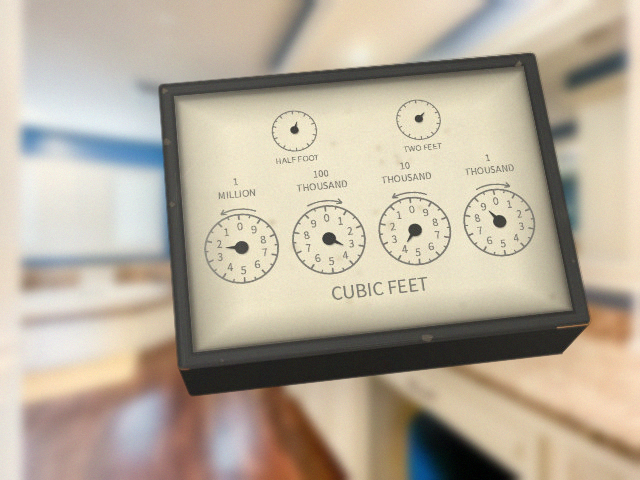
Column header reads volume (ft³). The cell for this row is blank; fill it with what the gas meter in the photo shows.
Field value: 233900 ft³
